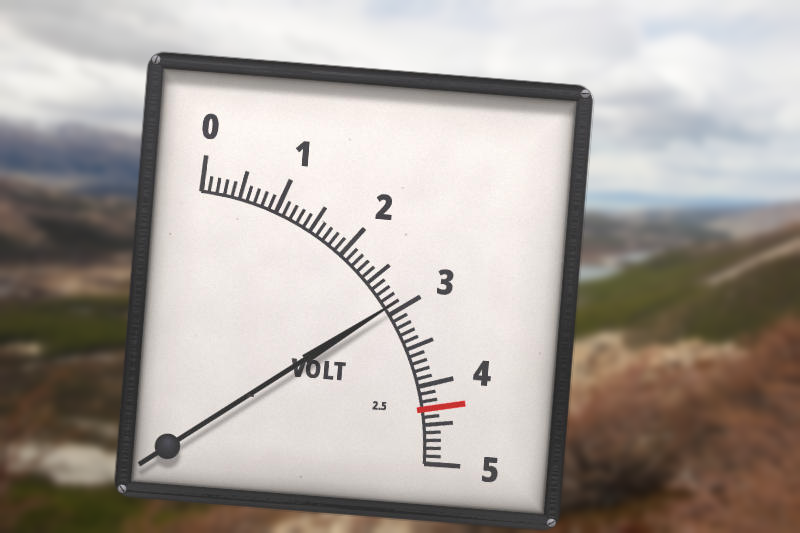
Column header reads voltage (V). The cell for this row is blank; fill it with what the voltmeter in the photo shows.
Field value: 2.9 V
